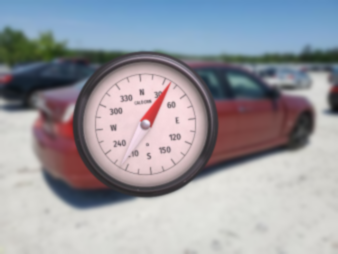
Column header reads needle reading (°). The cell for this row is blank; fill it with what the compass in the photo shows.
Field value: 37.5 °
